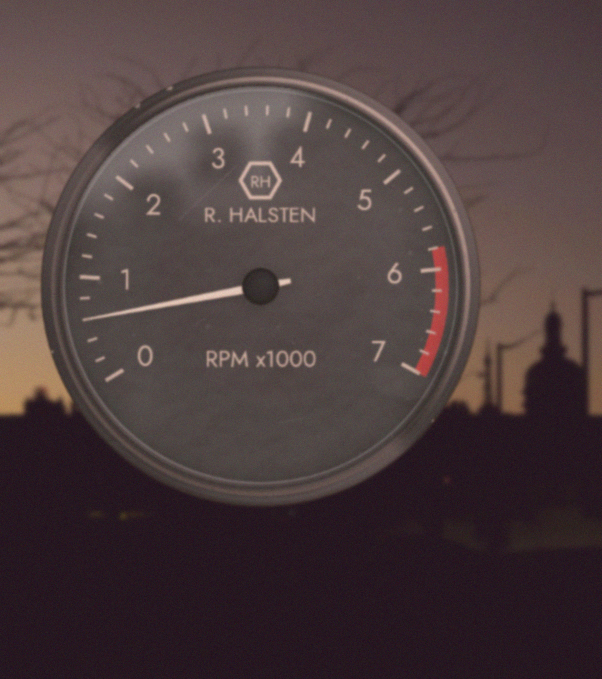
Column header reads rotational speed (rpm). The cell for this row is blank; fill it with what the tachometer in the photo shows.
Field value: 600 rpm
